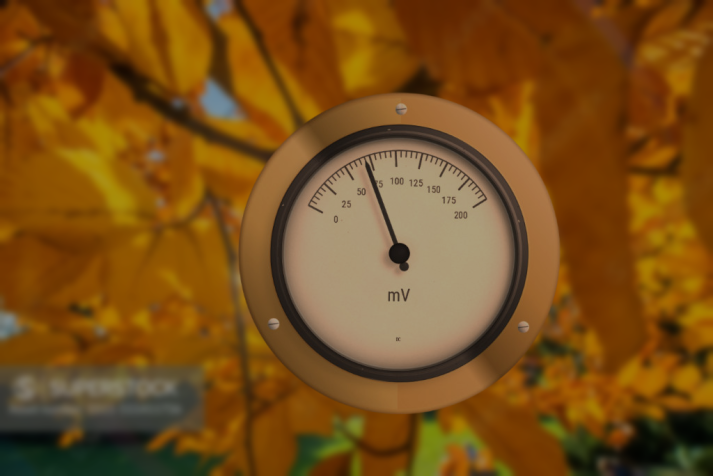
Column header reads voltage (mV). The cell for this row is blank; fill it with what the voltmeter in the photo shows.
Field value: 70 mV
